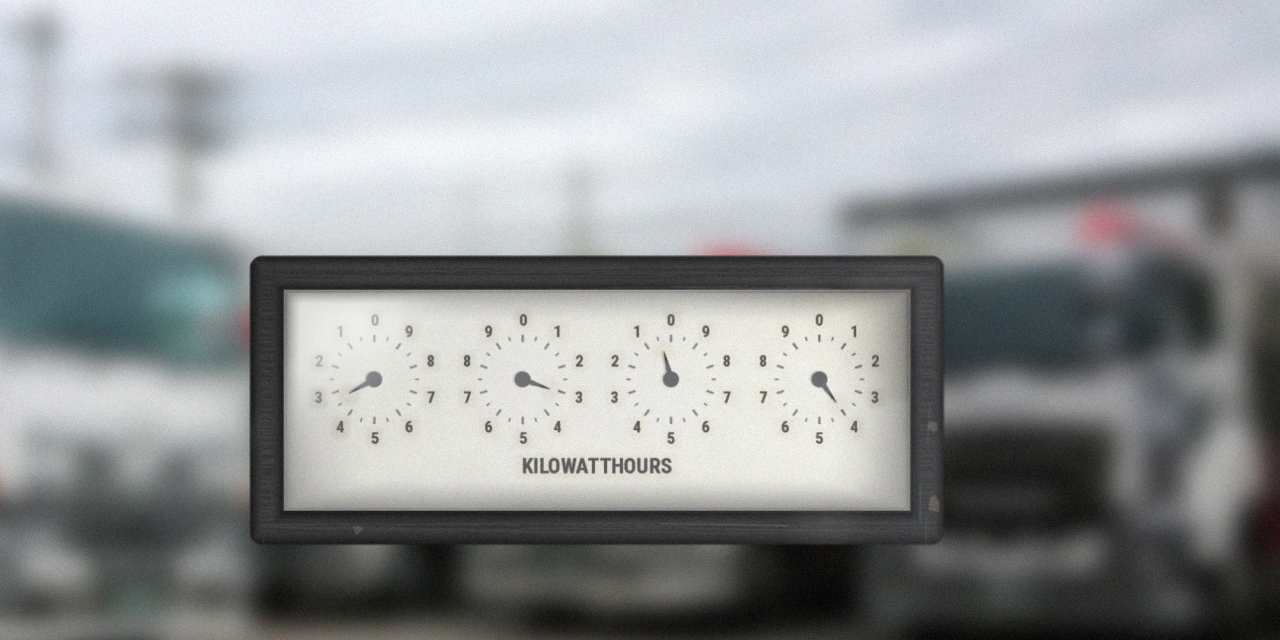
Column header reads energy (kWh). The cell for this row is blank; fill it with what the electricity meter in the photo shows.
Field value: 3304 kWh
